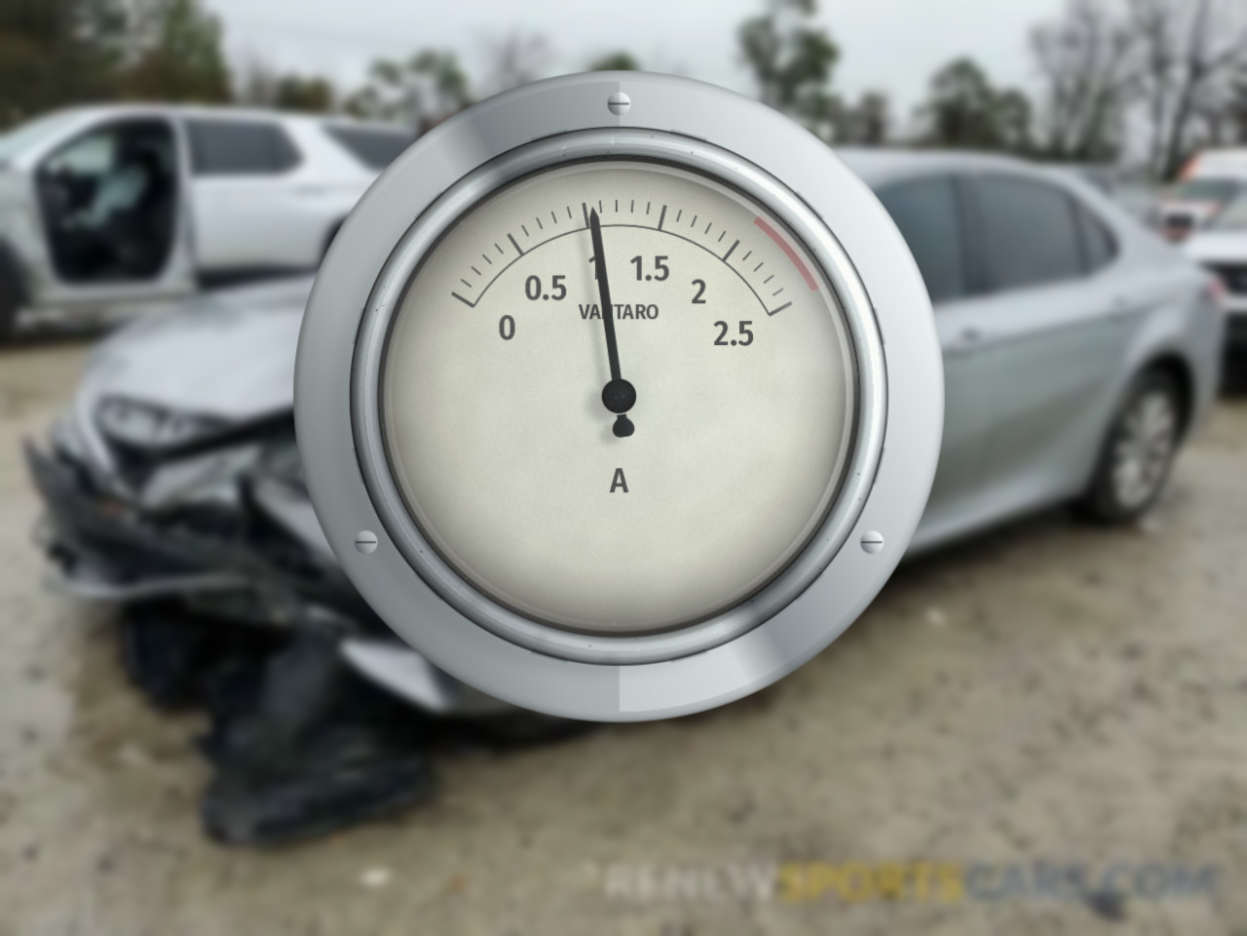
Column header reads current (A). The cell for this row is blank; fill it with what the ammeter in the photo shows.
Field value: 1.05 A
